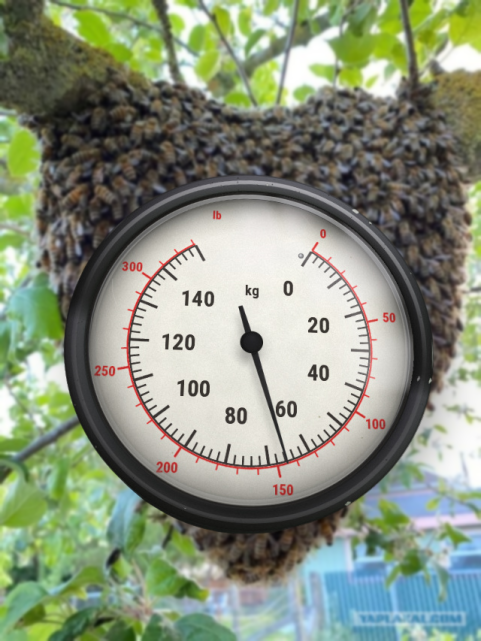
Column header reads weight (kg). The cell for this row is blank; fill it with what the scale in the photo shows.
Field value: 66 kg
